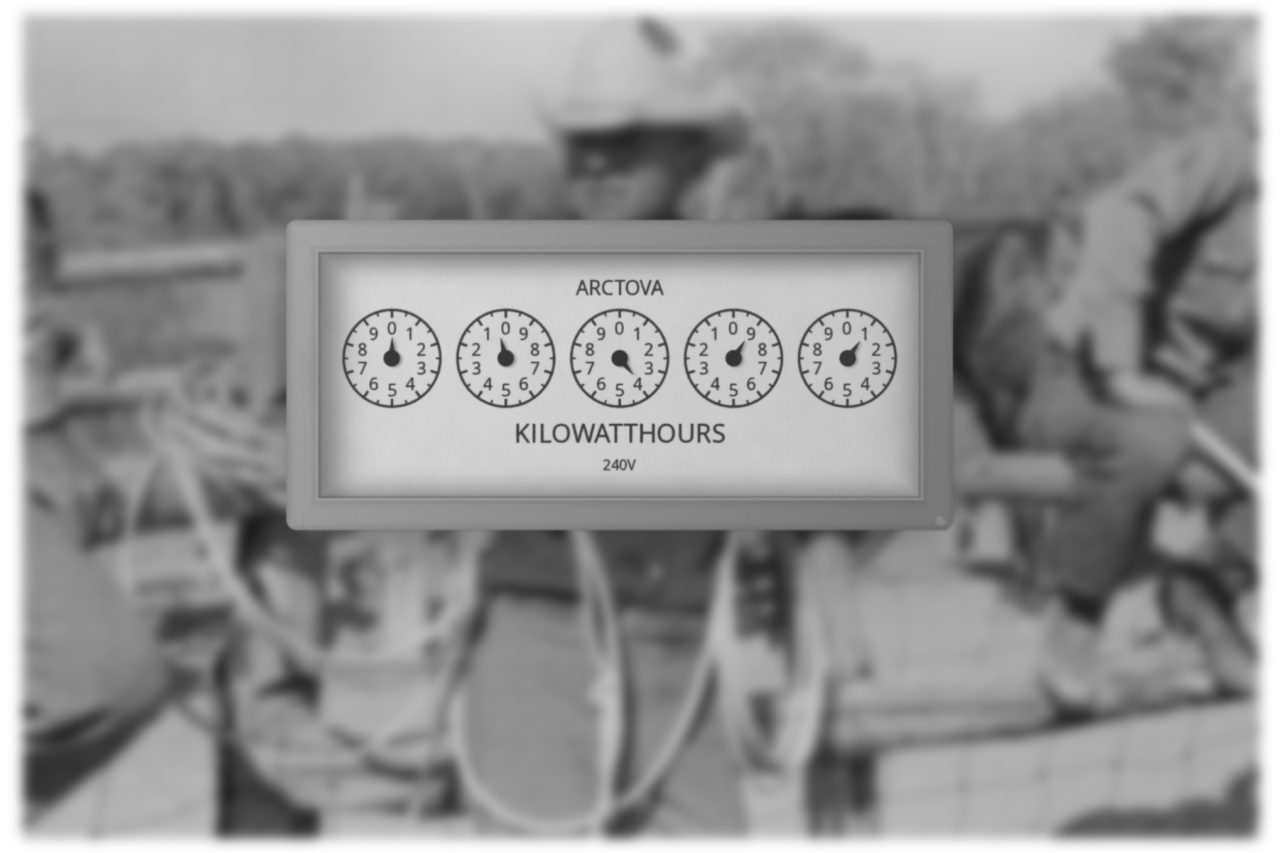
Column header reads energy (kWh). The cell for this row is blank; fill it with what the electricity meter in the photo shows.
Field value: 391 kWh
